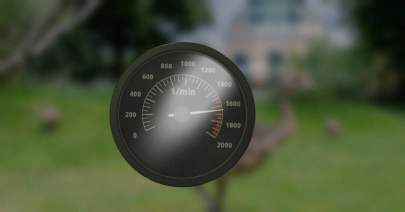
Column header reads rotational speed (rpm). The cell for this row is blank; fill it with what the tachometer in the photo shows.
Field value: 1650 rpm
